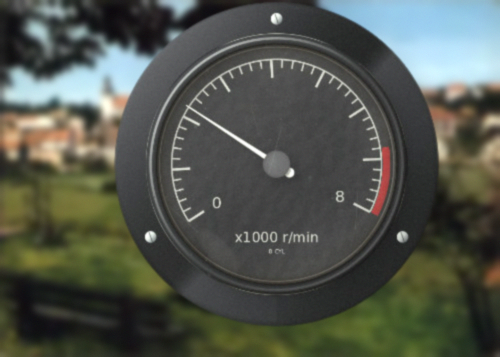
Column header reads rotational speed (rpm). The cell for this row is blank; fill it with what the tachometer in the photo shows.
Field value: 2200 rpm
